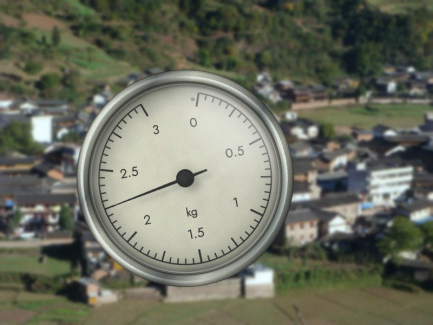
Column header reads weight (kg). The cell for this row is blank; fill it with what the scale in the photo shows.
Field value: 2.25 kg
